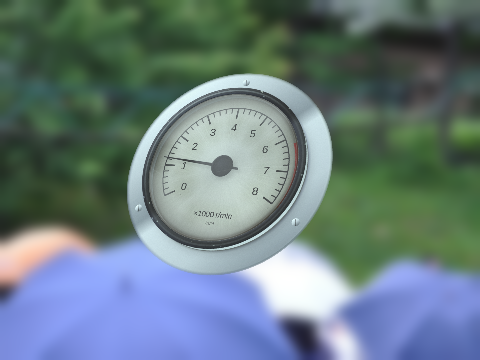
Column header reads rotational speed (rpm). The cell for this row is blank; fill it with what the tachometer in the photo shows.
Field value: 1200 rpm
